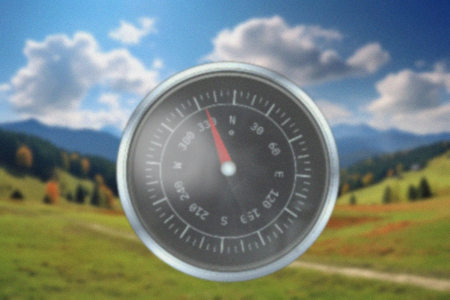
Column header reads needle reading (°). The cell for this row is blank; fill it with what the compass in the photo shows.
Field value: 335 °
